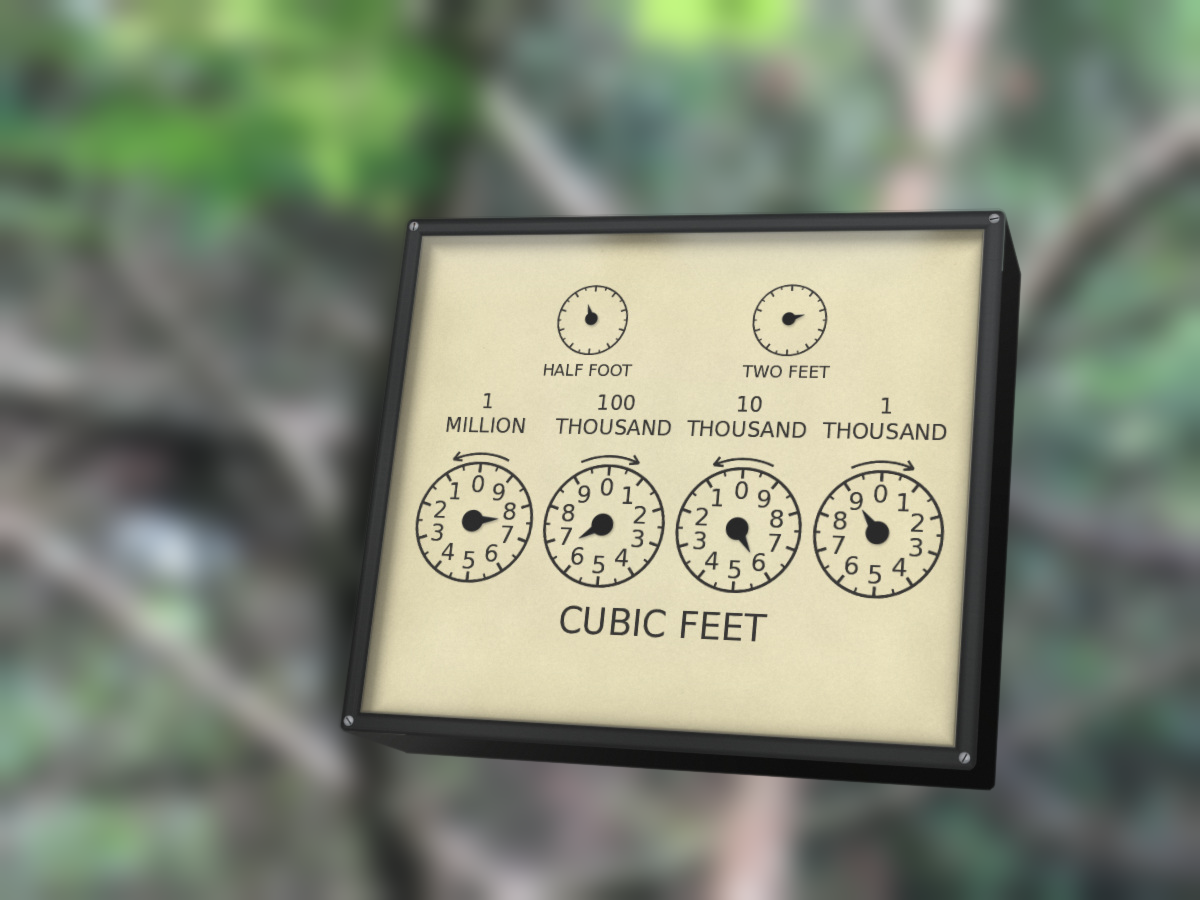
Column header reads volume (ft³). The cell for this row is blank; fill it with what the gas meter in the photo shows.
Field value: 765900 ft³
